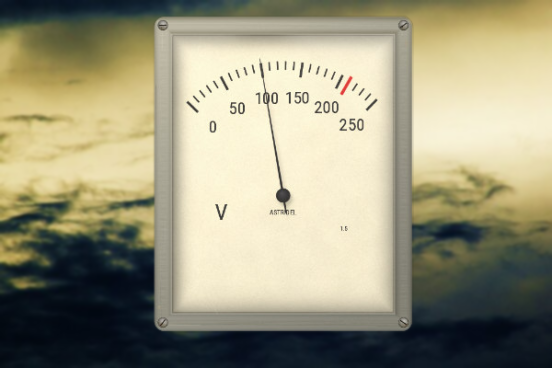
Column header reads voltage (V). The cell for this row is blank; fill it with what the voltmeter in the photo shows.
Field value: 100 V
